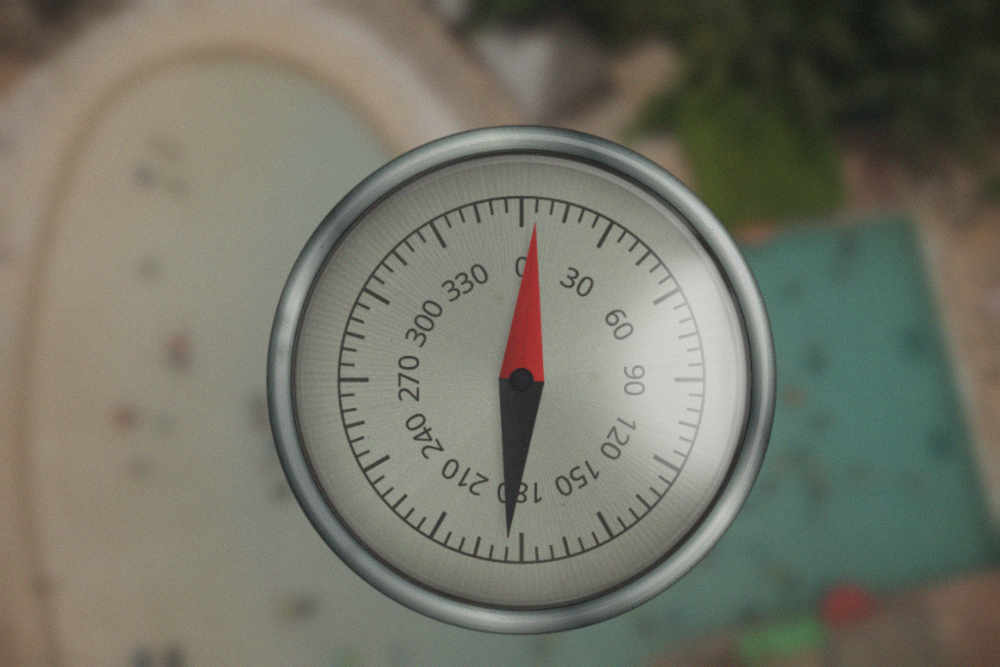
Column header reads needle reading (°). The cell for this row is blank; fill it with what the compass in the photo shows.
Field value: 5 °
